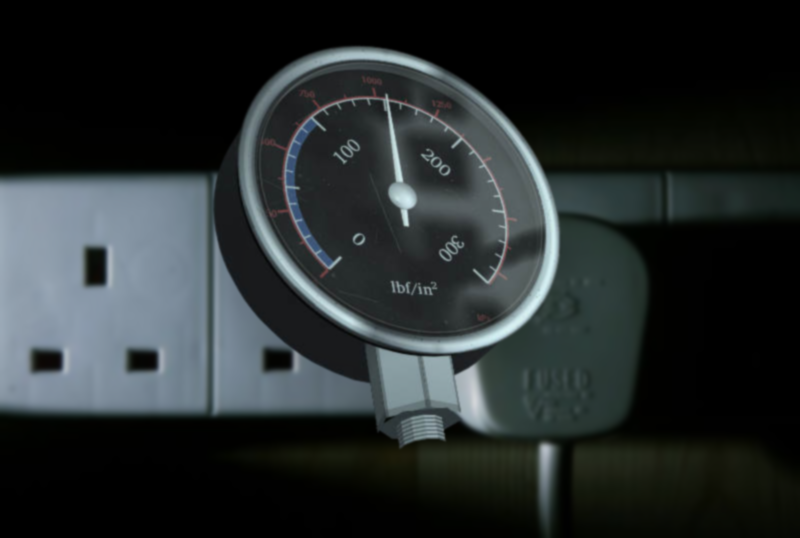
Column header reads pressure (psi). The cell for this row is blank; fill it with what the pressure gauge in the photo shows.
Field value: 150 psi
